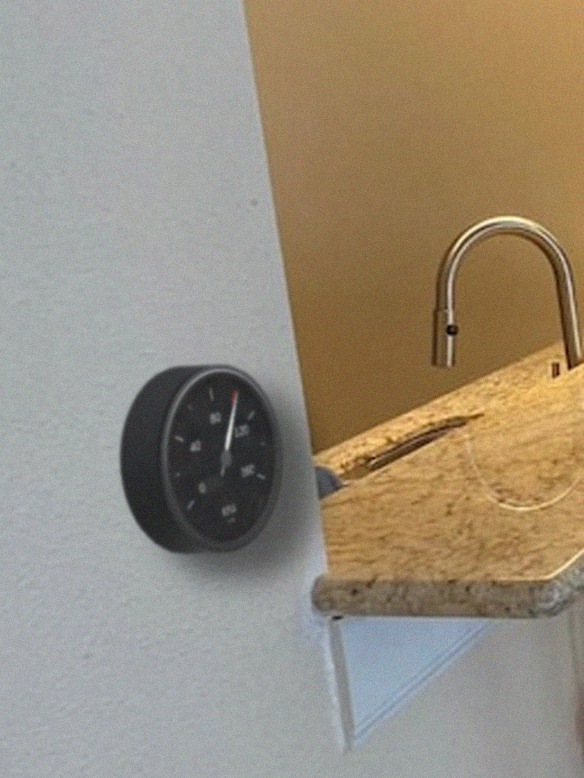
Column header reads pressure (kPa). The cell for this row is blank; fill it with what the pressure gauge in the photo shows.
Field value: 100 kPa
